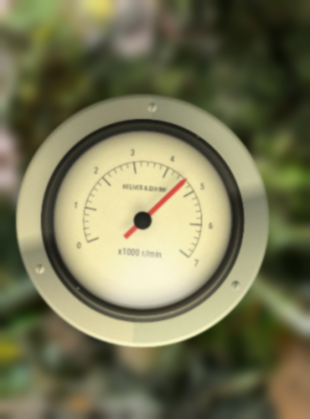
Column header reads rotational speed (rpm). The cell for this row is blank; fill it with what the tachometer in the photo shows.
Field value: 4600 rpm
